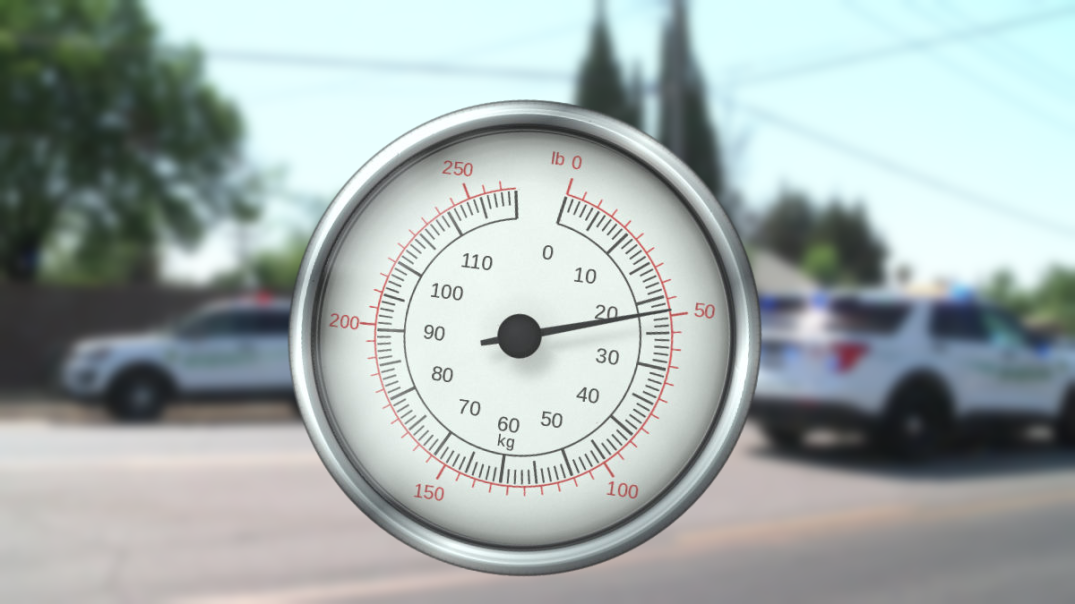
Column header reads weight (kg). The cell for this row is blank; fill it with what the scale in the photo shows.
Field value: 22 kg
